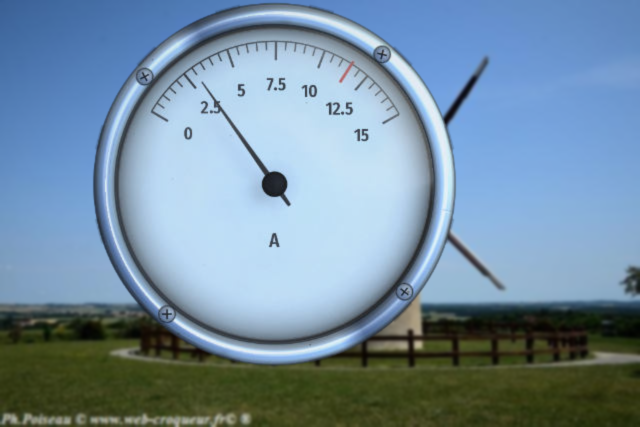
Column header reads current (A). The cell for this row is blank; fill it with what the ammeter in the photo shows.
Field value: 3 A
